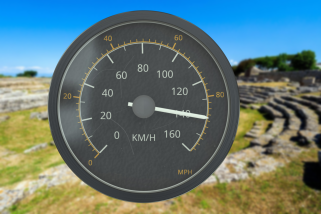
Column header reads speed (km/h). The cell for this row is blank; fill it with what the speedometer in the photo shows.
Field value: 140 km/h
